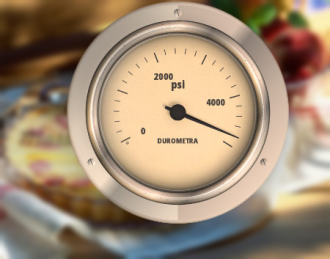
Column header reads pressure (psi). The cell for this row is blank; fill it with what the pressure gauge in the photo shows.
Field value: 4800 psi
